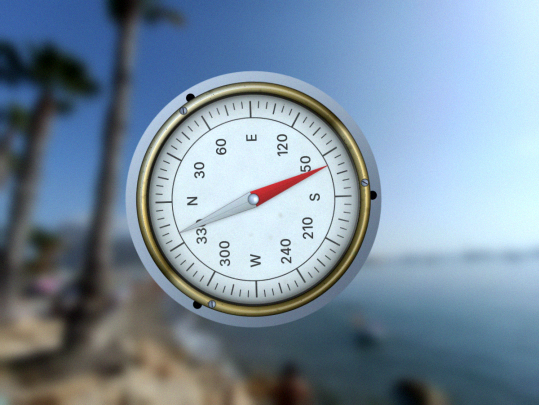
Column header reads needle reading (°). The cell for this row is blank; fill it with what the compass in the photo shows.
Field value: 157.5 °
